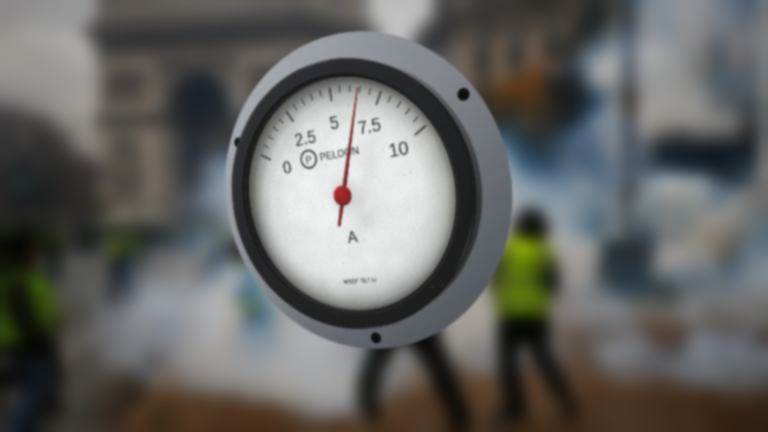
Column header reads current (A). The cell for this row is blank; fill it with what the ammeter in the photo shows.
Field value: 6.5 A
